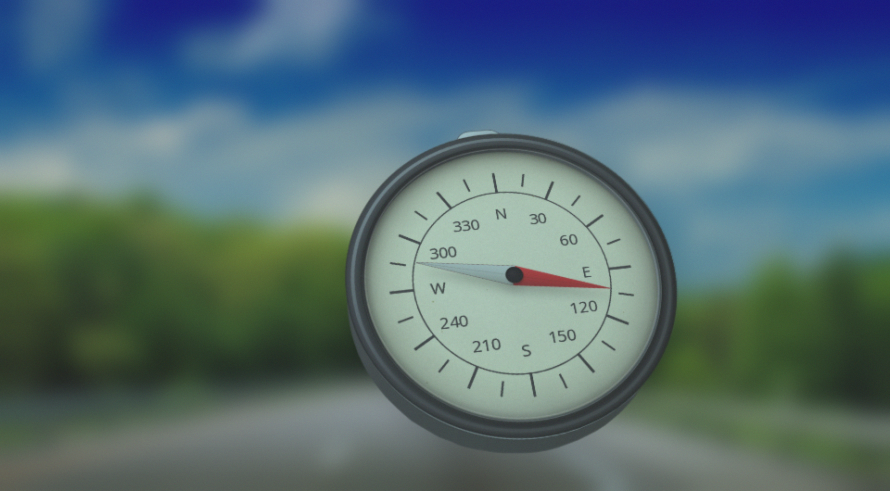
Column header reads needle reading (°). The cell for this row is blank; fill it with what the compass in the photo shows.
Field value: 105 °
